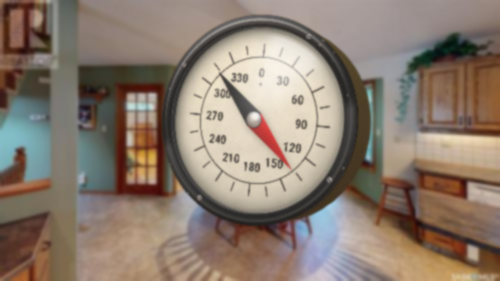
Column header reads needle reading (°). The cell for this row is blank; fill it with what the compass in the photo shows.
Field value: 135 °
